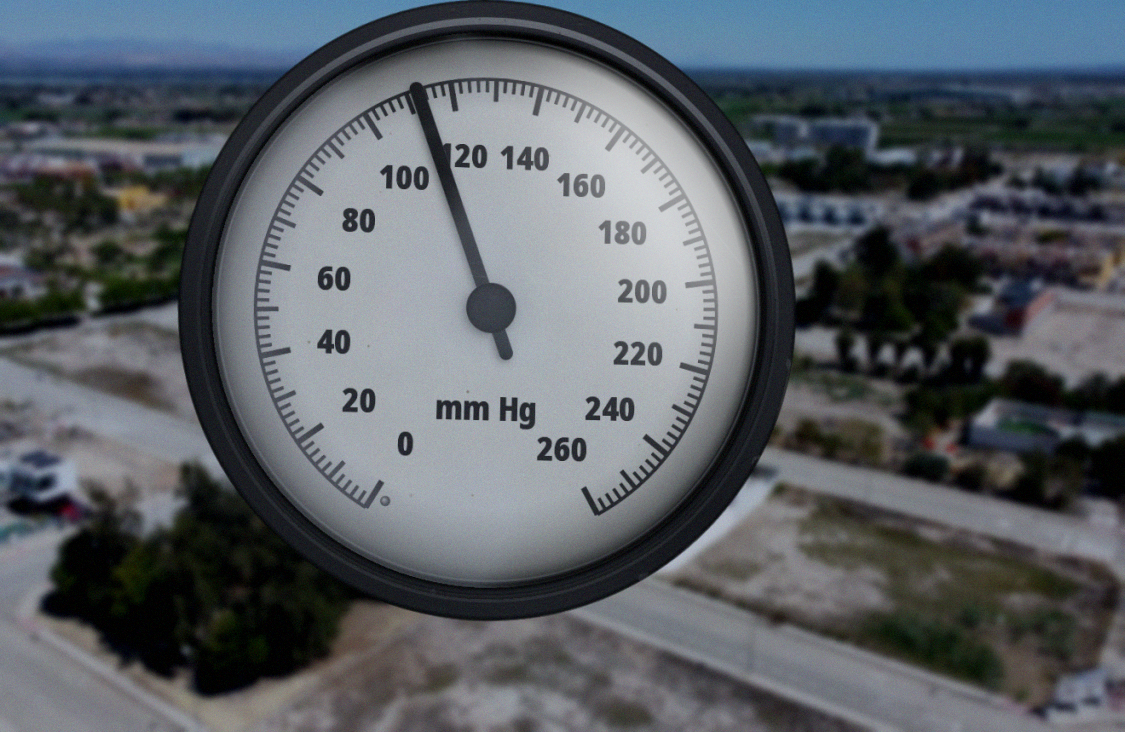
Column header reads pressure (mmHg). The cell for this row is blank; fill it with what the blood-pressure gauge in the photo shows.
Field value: 112 mmHg
